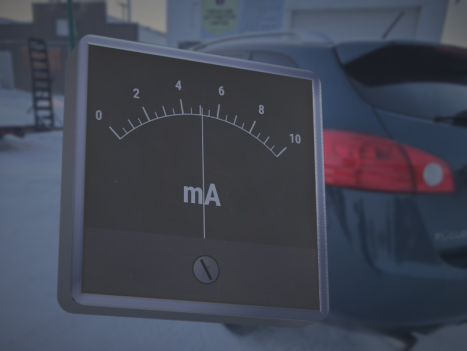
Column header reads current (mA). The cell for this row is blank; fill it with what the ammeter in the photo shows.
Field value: 5 mA
